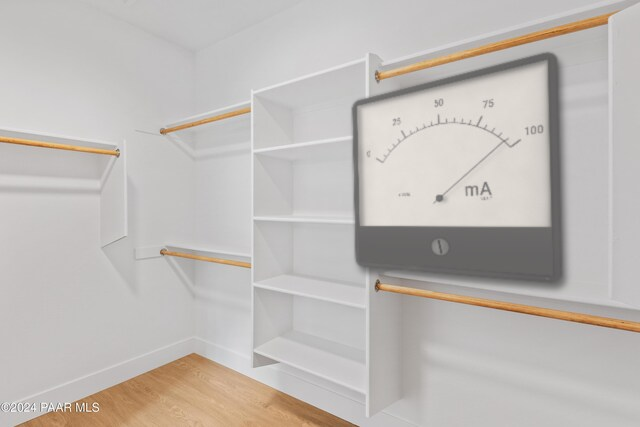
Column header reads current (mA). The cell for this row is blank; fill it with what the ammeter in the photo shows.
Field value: 95 mA
